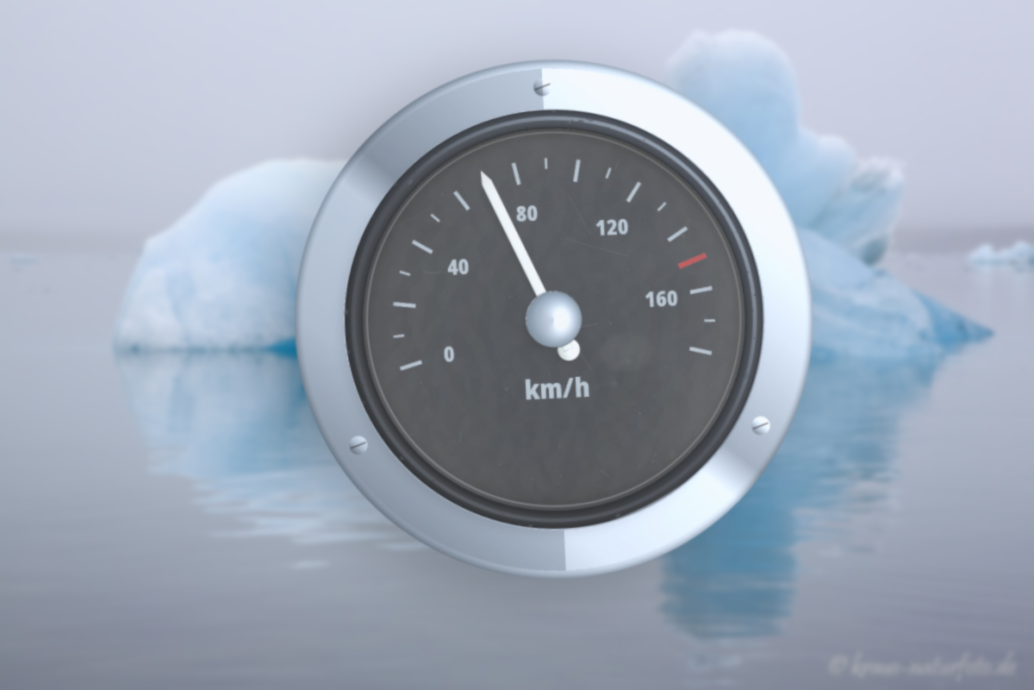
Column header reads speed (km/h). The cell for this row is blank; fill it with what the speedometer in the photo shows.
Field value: 70 km/h
